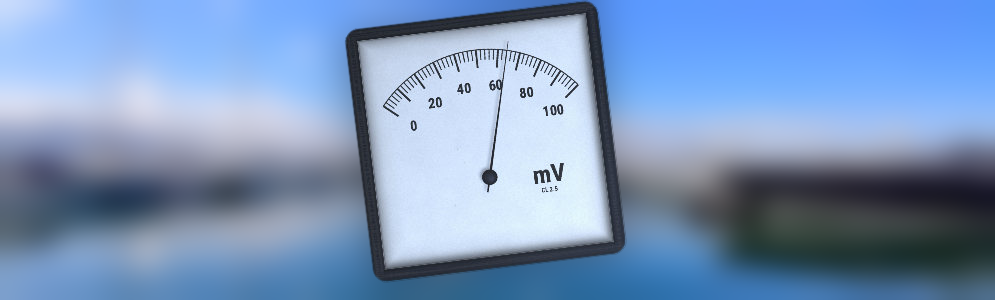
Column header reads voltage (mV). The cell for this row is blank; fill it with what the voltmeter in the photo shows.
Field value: 64 mV
